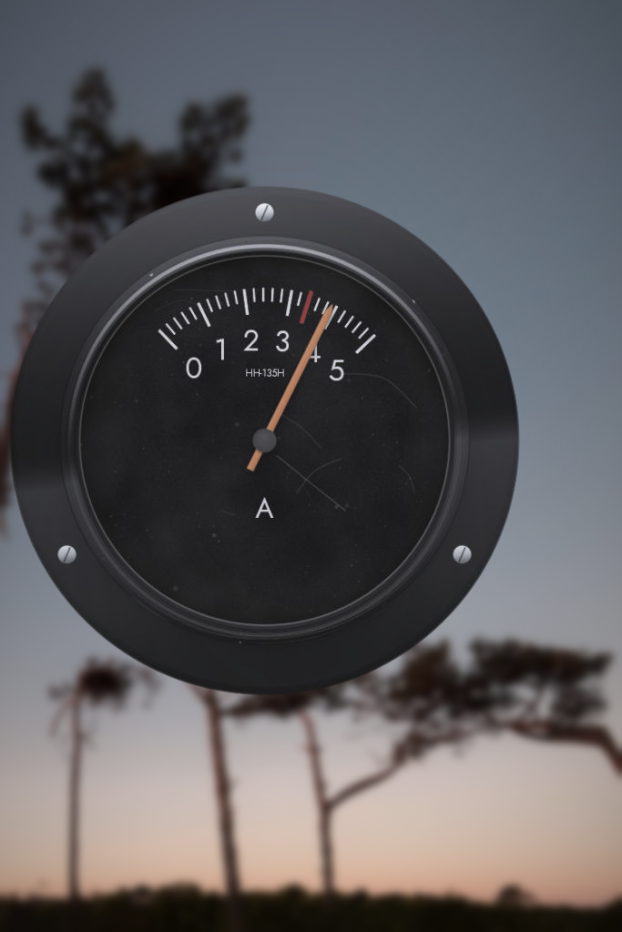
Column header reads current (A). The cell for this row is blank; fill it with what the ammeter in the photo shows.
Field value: 3.9 A
